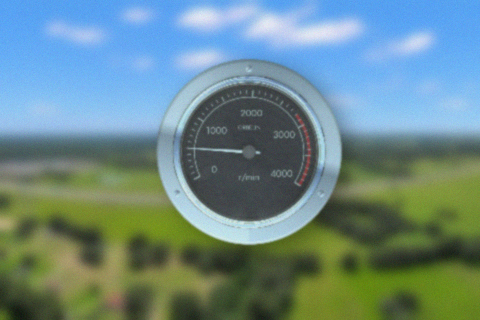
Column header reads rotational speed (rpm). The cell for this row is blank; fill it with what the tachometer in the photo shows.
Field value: 500 rpm
